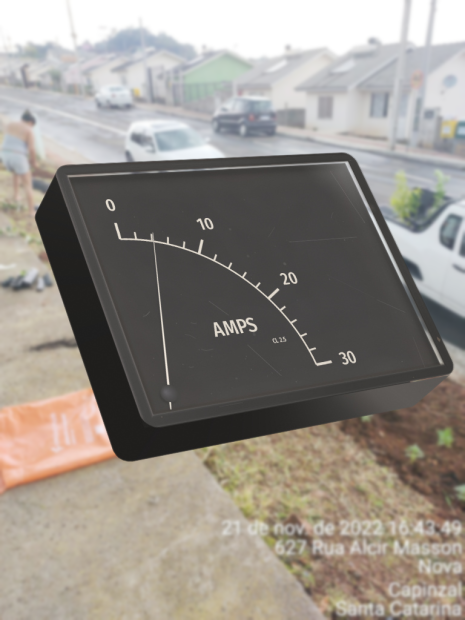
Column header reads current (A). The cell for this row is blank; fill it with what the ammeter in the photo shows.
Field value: 4 A
